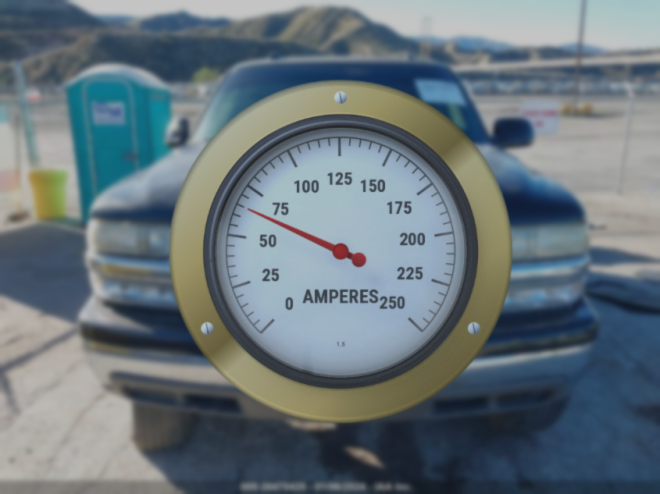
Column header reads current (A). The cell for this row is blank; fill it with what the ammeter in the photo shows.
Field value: 65 A
